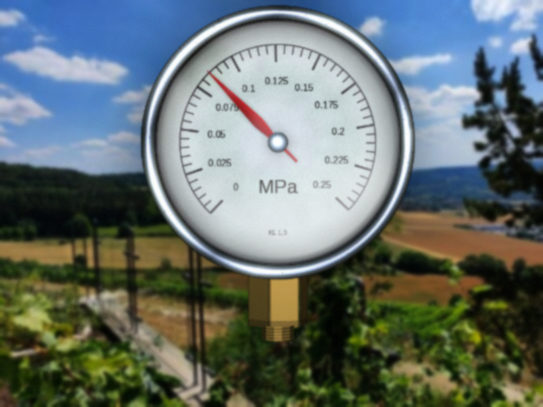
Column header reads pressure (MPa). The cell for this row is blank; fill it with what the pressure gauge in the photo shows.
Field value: 0.085 MPa
